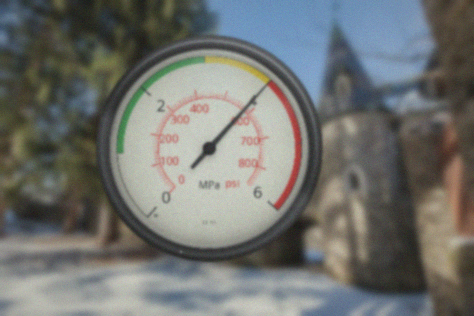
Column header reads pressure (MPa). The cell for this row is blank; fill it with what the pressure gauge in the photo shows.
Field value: 4 MPa
